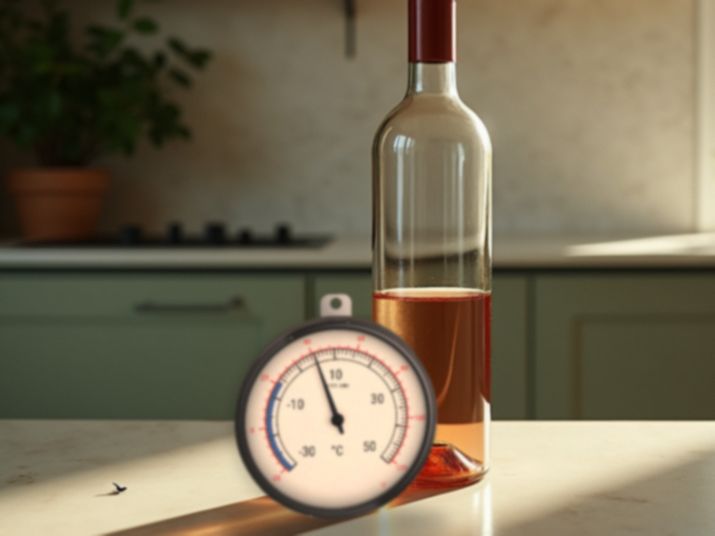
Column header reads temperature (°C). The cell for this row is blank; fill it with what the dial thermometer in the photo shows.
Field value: 5 °C
